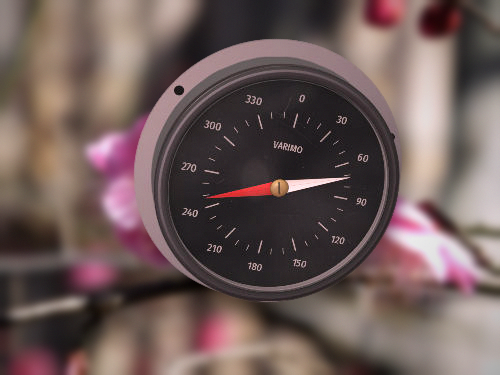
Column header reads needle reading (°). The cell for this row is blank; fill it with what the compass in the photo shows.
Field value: 250 °
